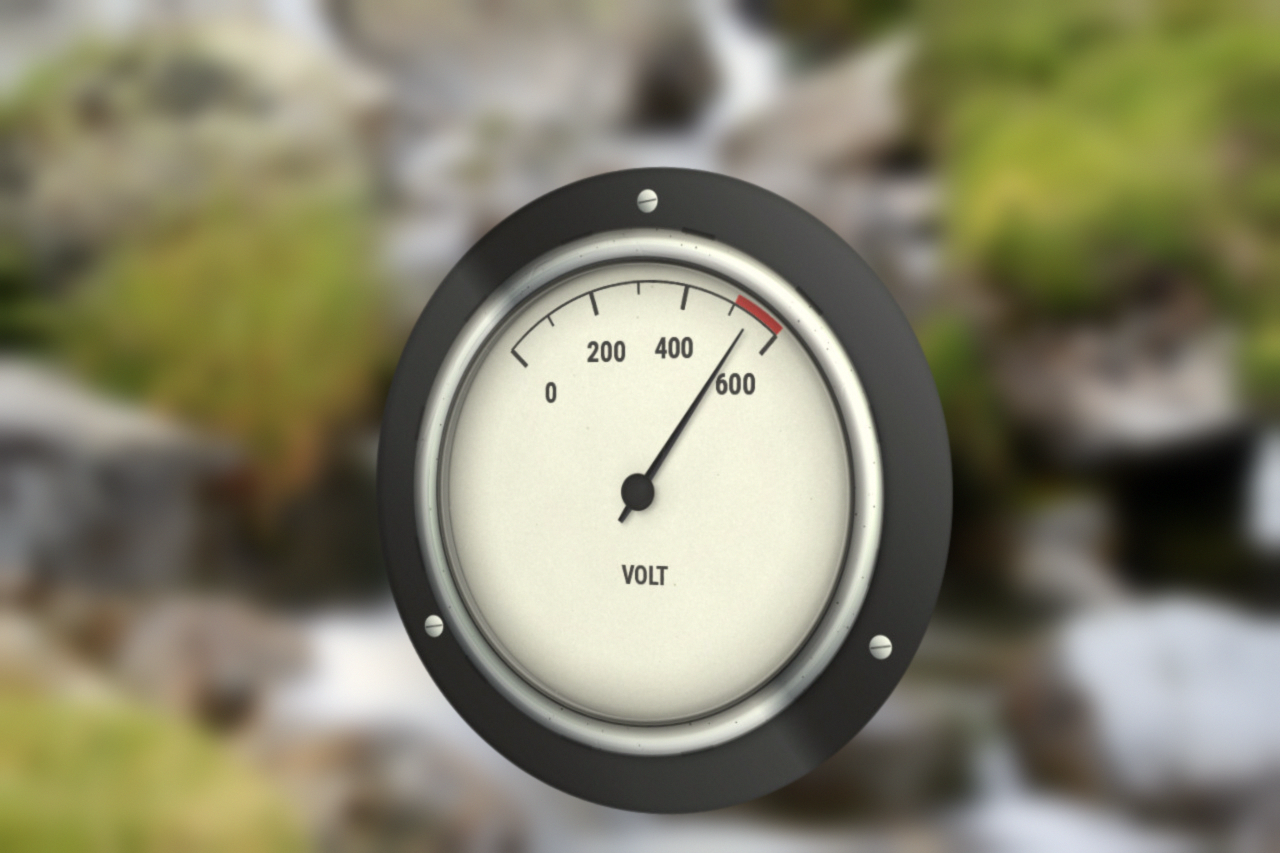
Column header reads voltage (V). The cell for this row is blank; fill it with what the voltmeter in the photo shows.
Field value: 550 V
